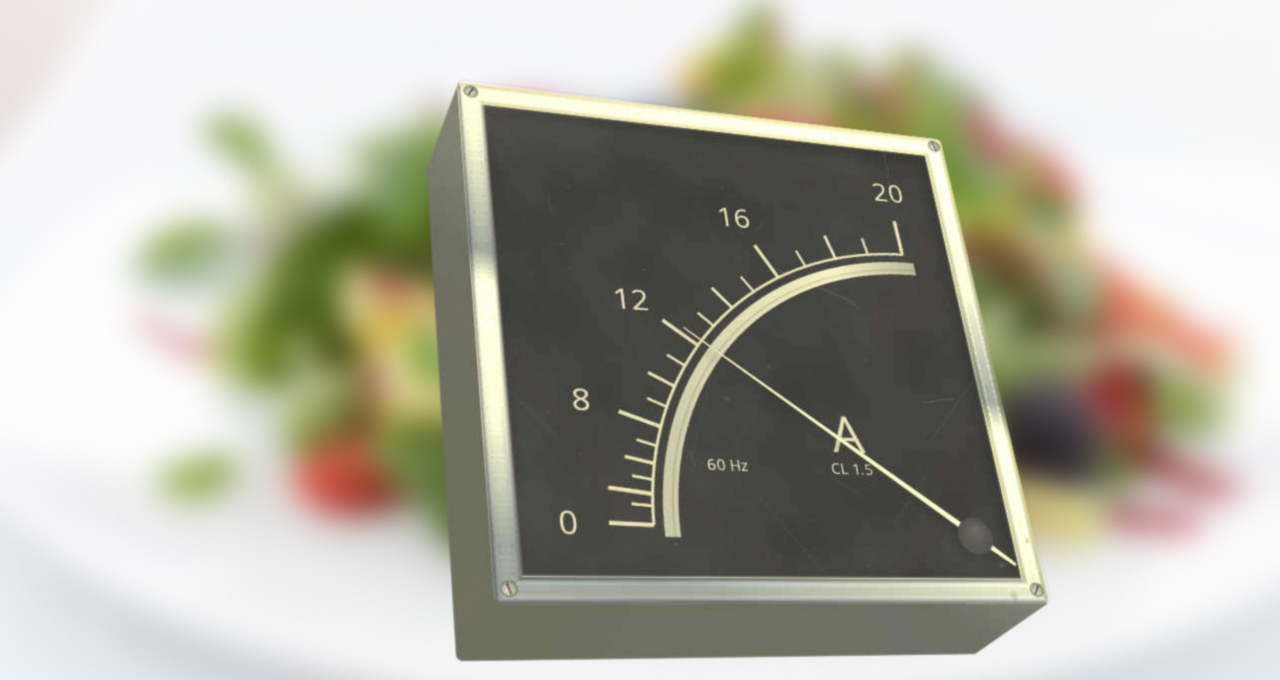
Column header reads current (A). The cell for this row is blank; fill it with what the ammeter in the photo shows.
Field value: 12 A
